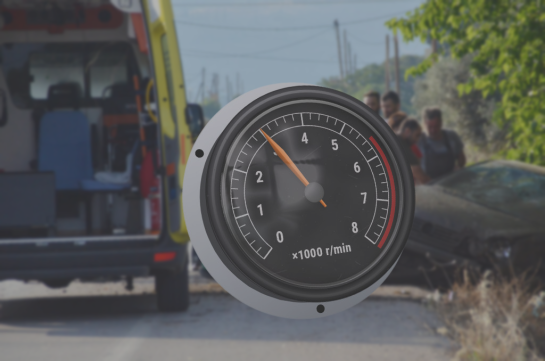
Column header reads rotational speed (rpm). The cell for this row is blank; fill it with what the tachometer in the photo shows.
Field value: 3000 rpm
